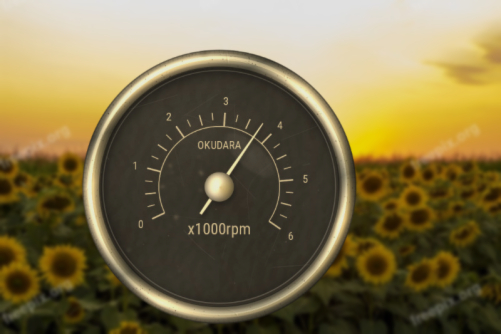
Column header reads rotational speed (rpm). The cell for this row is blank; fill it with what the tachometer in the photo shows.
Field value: 3750 rpm
